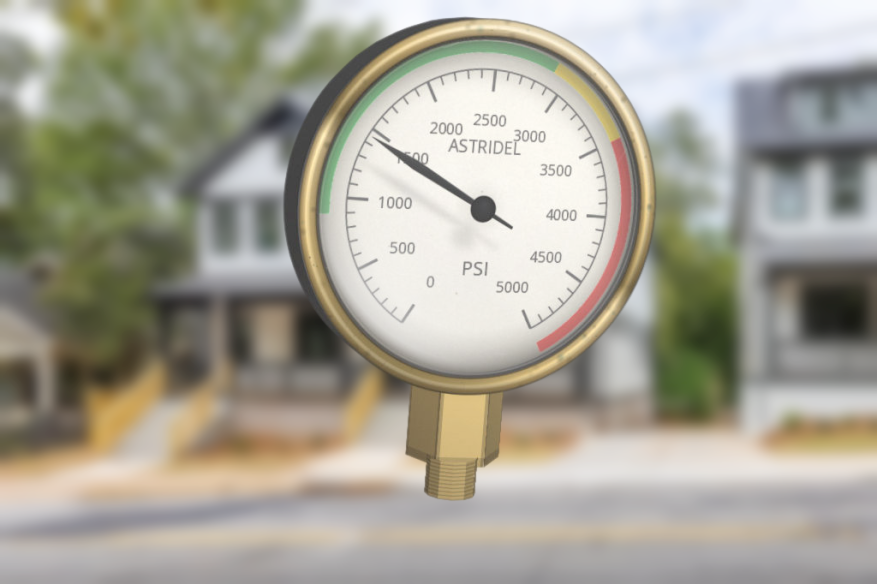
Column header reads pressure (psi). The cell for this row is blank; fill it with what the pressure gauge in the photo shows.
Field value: 1450 psi
